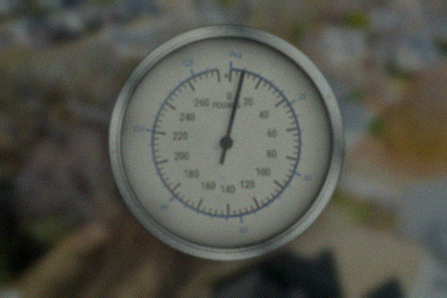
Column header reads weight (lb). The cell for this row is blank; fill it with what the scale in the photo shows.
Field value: 8 lb
